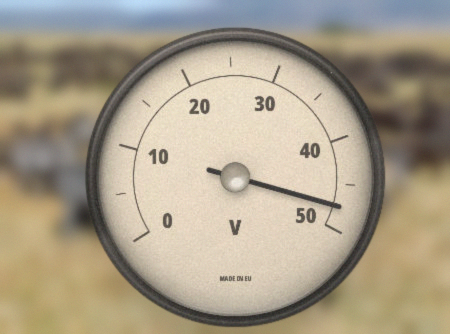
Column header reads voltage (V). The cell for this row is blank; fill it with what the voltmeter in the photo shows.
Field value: 47.5 V
